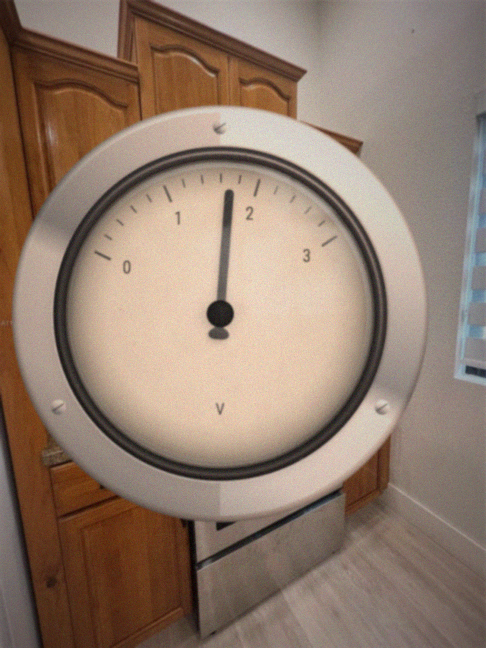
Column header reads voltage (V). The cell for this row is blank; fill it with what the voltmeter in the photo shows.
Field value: 1.7 V
